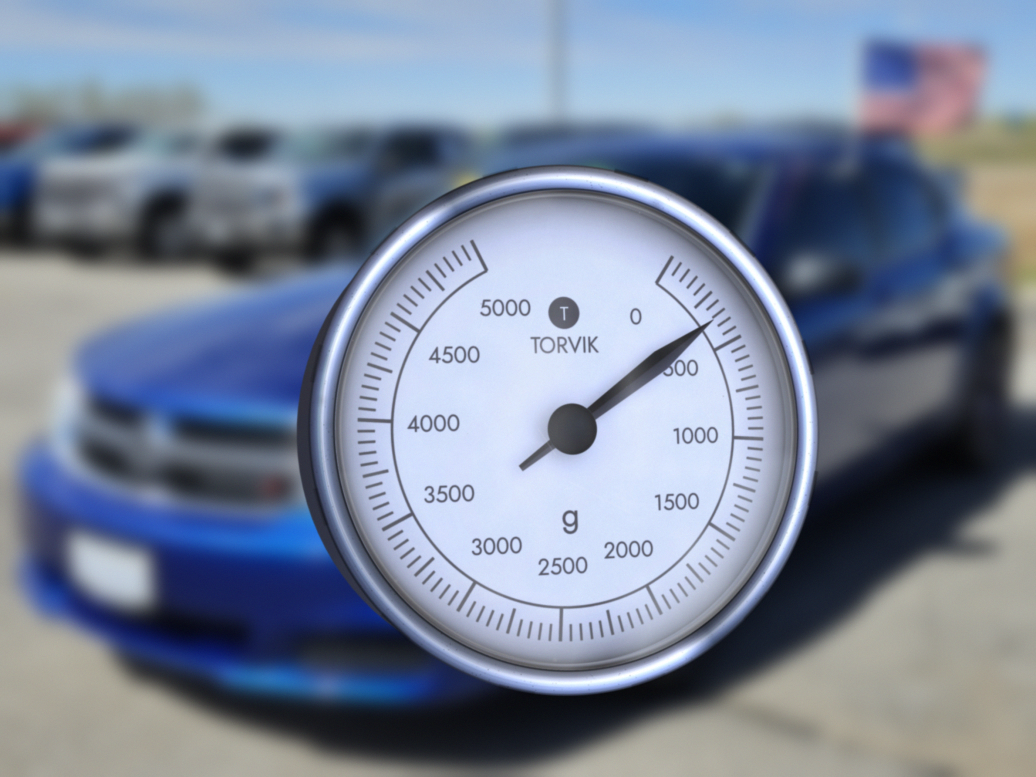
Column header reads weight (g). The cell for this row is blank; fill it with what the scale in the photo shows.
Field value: 350 g
